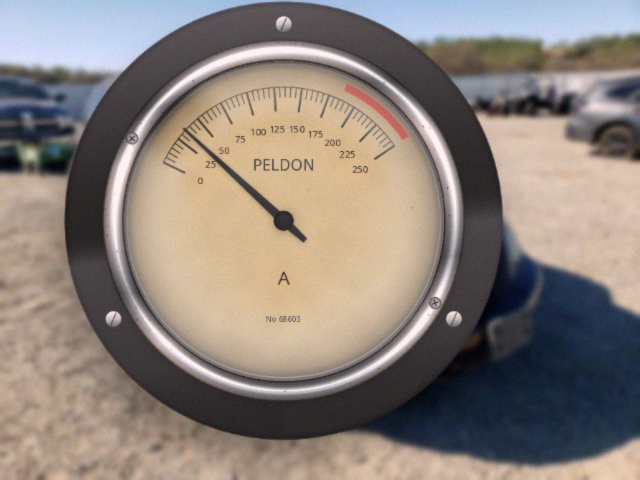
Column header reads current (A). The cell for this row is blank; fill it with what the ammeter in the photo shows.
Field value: 35 A
